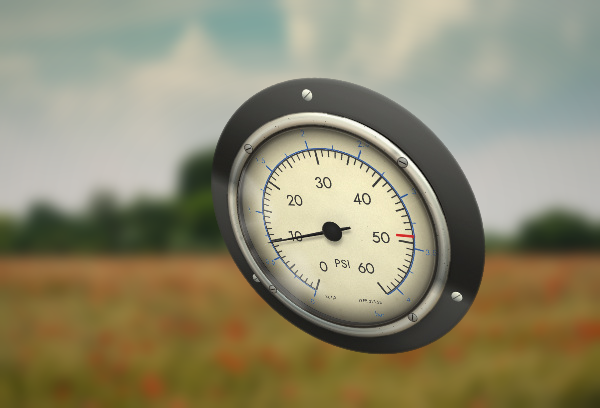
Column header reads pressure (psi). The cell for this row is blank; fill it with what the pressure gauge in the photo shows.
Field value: 10 psi
